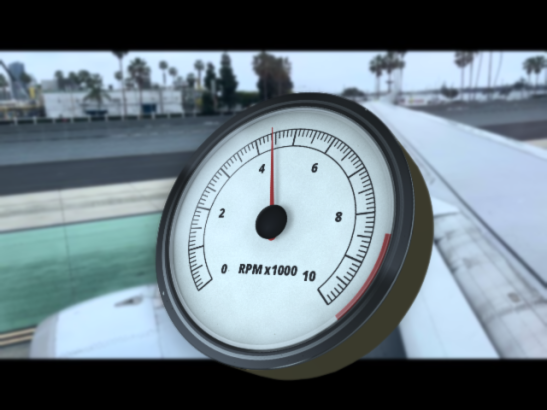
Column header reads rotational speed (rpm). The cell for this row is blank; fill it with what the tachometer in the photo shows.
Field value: 4500 rpm
